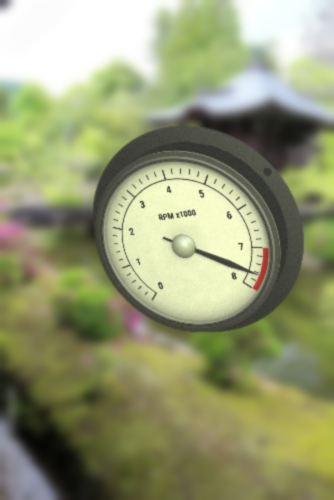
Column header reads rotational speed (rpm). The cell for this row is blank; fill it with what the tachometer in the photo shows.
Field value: 7600 rpm
